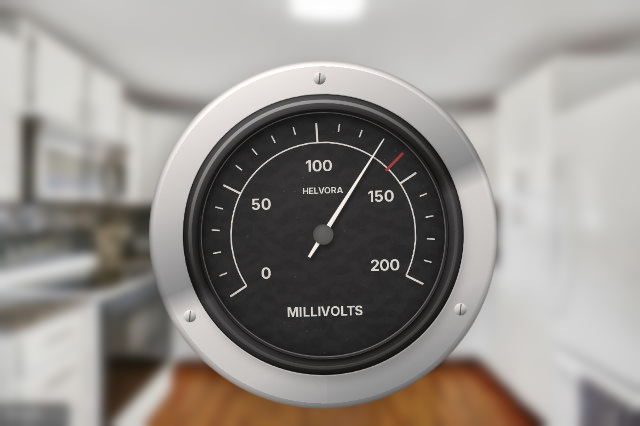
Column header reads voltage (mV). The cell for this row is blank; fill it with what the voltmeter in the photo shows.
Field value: 130 mV
